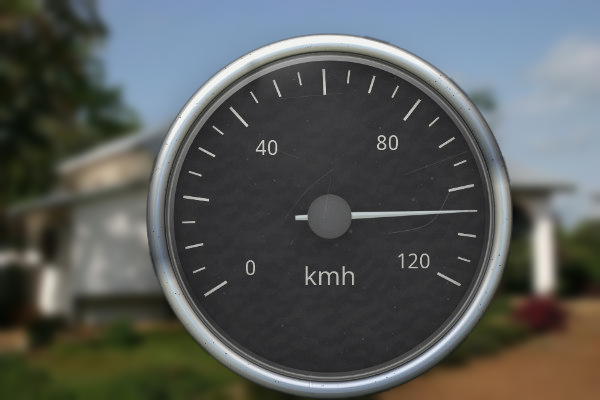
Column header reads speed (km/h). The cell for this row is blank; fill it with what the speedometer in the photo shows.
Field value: 105 km/h
